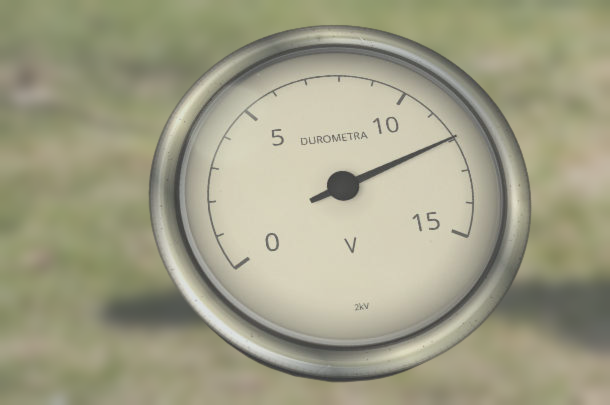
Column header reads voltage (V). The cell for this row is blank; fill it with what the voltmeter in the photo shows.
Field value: 12 V
